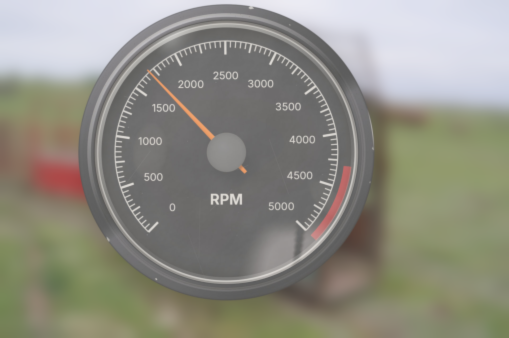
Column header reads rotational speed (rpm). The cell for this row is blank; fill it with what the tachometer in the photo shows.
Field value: 1700 rpm
